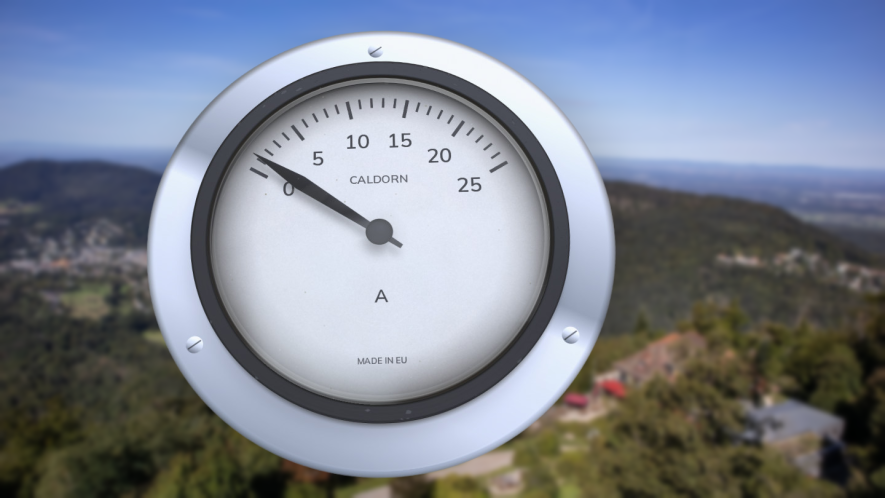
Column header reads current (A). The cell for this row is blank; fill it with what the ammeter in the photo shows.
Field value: 1 A
